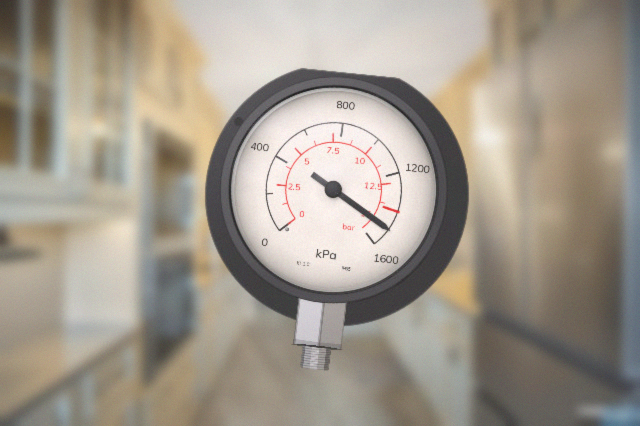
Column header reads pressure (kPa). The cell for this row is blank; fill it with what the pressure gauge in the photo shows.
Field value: 1500 kPa
